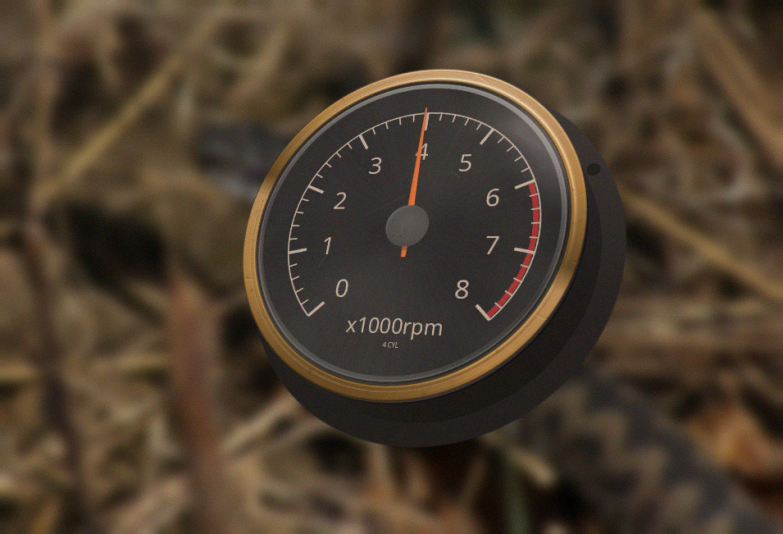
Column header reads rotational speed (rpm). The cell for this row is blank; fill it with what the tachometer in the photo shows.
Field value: 4000 rpm
